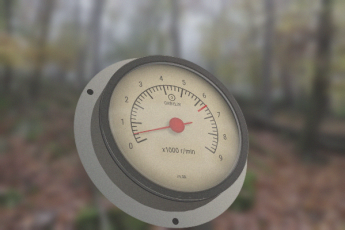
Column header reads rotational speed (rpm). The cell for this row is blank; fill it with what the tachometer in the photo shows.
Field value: 400 rpm
